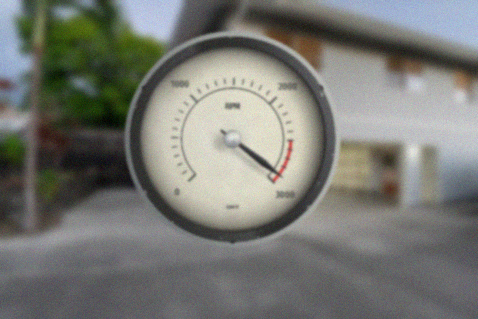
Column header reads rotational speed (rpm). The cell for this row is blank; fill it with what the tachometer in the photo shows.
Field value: 2900 rpm
